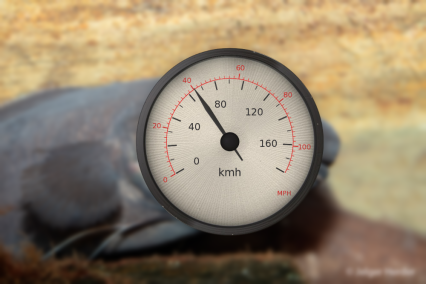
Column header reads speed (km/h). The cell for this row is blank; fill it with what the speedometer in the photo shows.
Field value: 65 km/h
